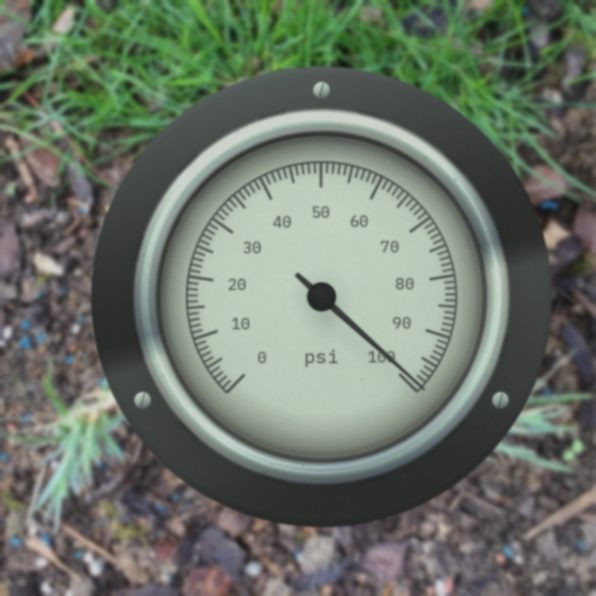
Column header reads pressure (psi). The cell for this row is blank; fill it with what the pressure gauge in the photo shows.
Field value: 99 psi
